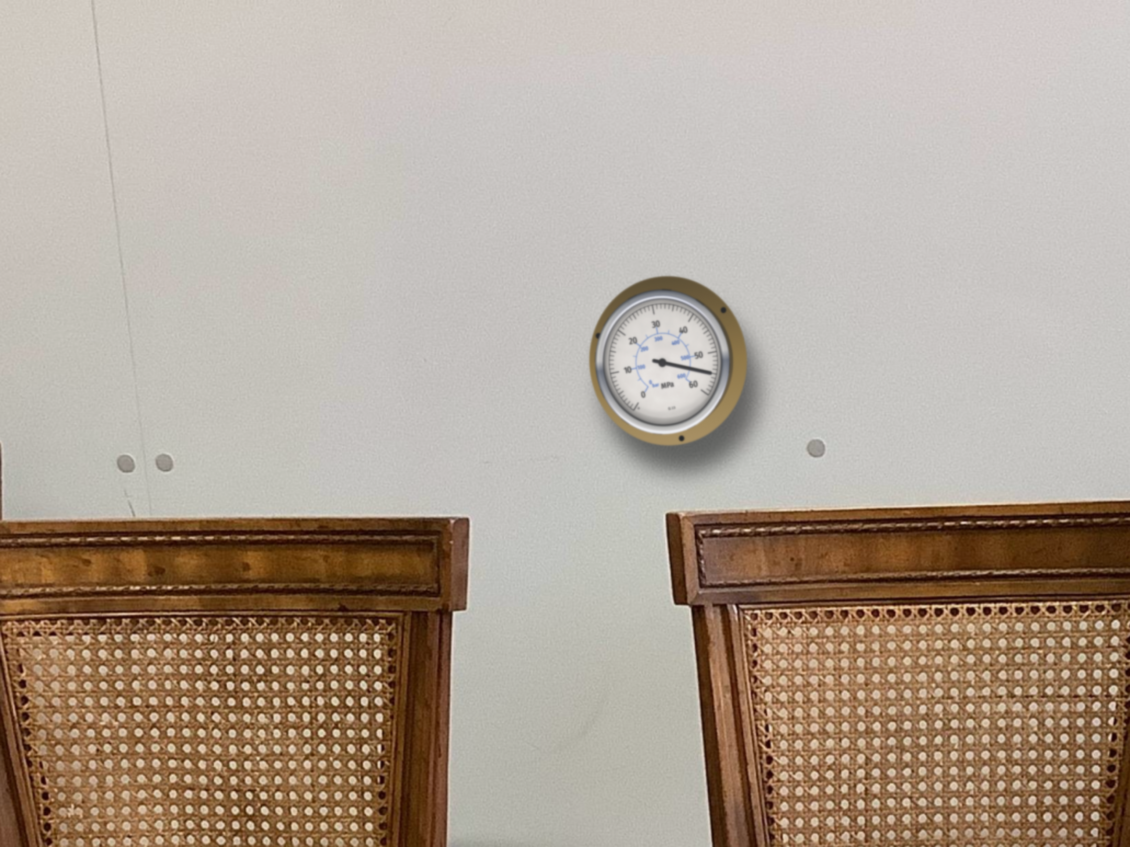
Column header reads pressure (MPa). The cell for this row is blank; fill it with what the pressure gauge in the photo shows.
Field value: 55 MPa
